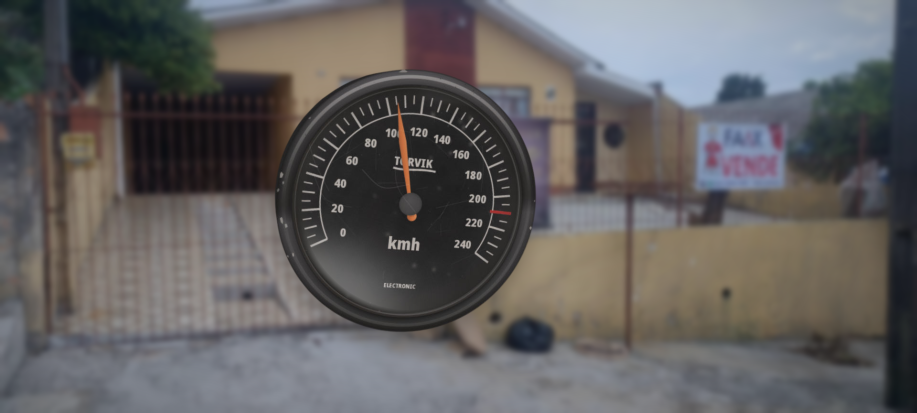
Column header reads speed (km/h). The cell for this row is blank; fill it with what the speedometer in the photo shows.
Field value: 105 km/h
